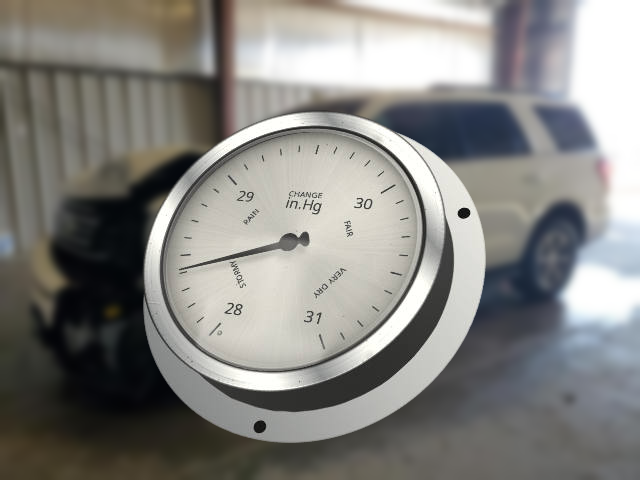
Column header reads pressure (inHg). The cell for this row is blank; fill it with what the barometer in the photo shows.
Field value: 28.4 inHg
